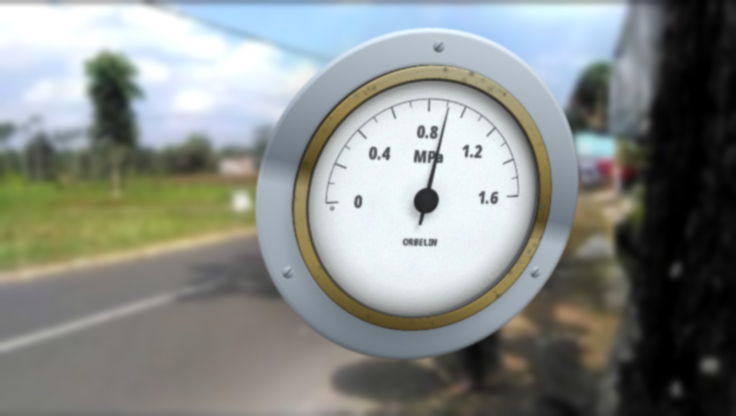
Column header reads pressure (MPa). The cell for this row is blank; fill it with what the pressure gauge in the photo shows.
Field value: 0.9 MPa
